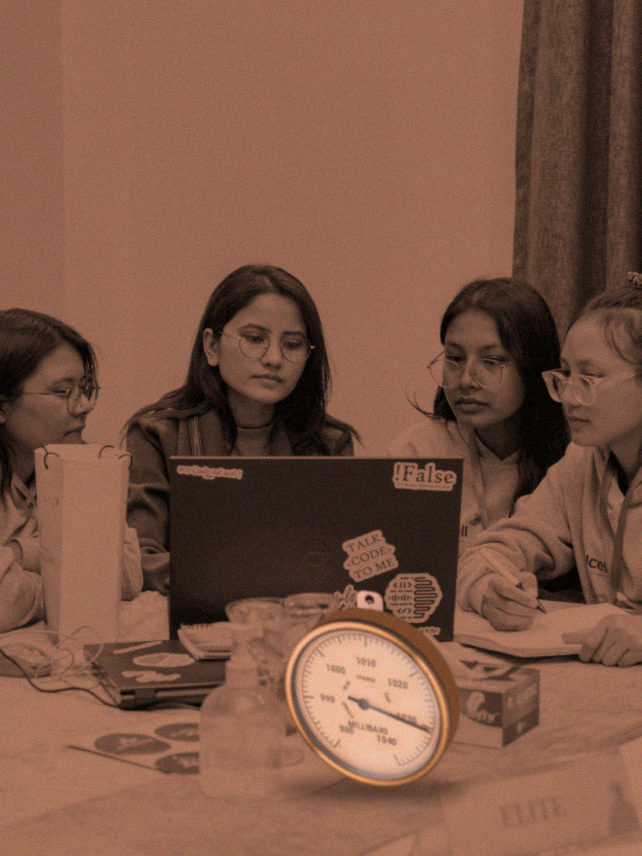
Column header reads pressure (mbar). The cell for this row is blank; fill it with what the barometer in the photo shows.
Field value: 1030 mbar
